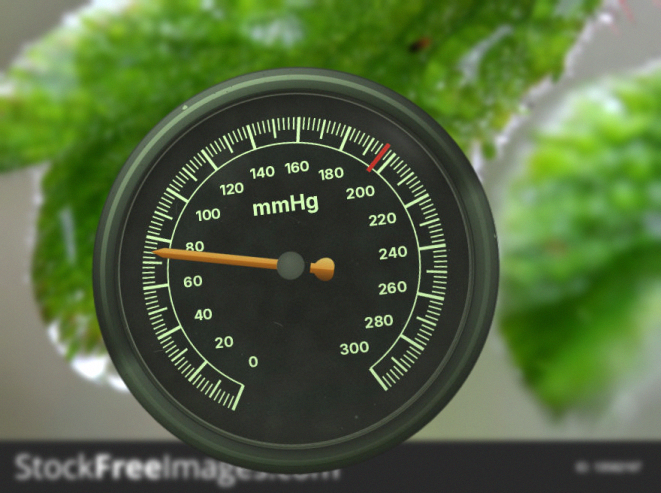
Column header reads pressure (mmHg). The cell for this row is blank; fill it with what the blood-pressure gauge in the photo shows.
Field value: 74 mmHg
